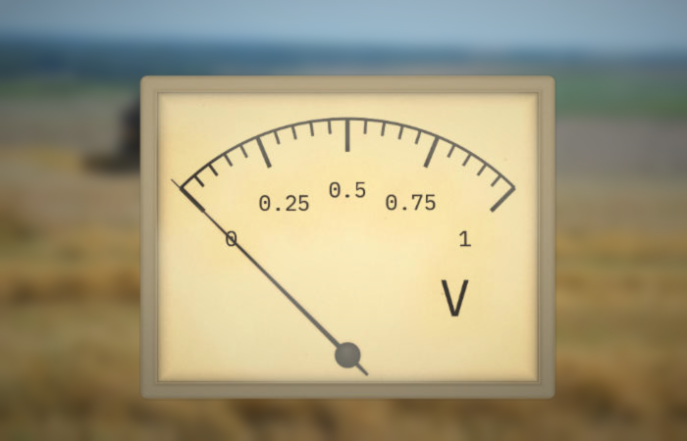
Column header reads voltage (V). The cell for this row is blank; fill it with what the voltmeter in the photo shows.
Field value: 0 V
